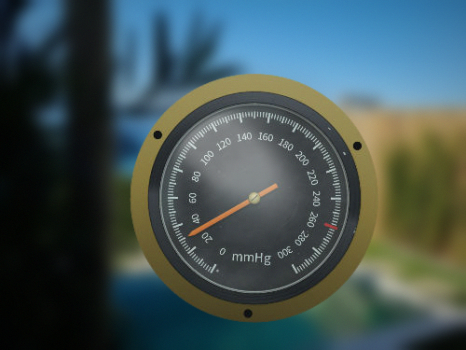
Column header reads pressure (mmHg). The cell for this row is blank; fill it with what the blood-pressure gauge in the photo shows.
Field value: 30 mmHg
